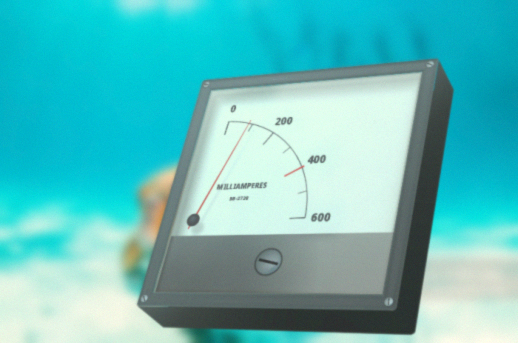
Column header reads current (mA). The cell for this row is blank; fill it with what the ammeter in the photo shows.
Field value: 100 mA
